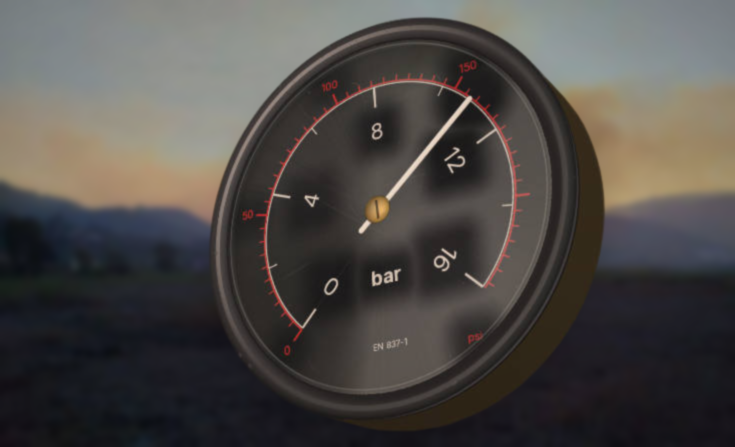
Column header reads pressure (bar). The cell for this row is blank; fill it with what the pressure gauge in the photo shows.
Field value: 11 bar
